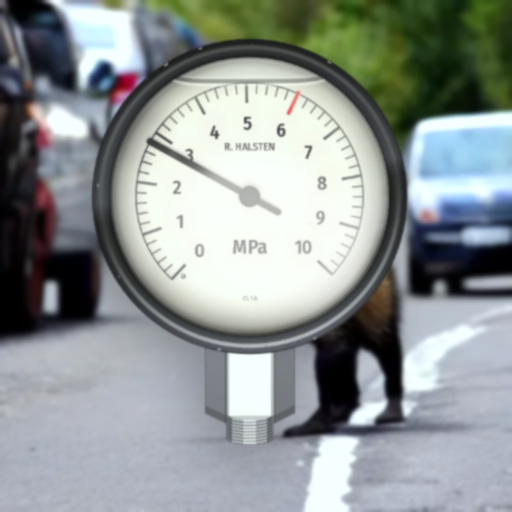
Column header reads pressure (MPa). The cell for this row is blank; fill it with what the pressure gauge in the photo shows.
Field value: 2.8 MPa
